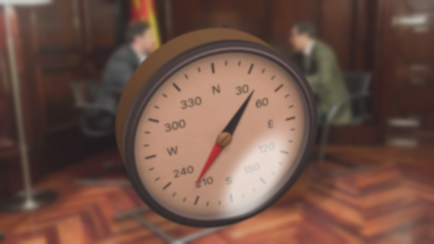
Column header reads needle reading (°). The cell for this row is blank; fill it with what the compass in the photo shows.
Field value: 220 °
